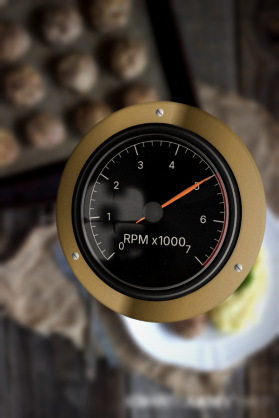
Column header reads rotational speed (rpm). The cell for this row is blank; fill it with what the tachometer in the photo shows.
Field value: 5000 rpm
